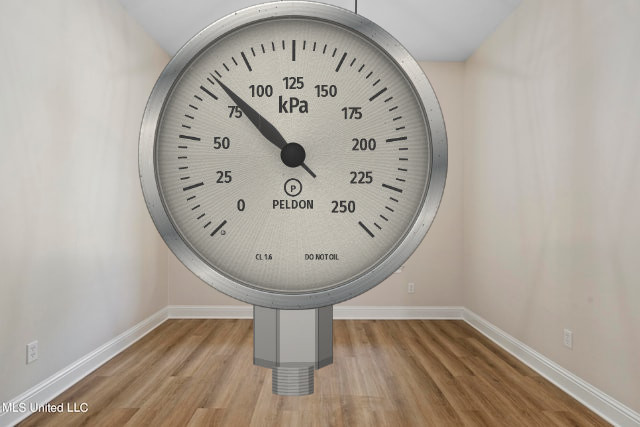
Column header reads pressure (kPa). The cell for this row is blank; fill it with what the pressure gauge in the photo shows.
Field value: 82.5 kPa
